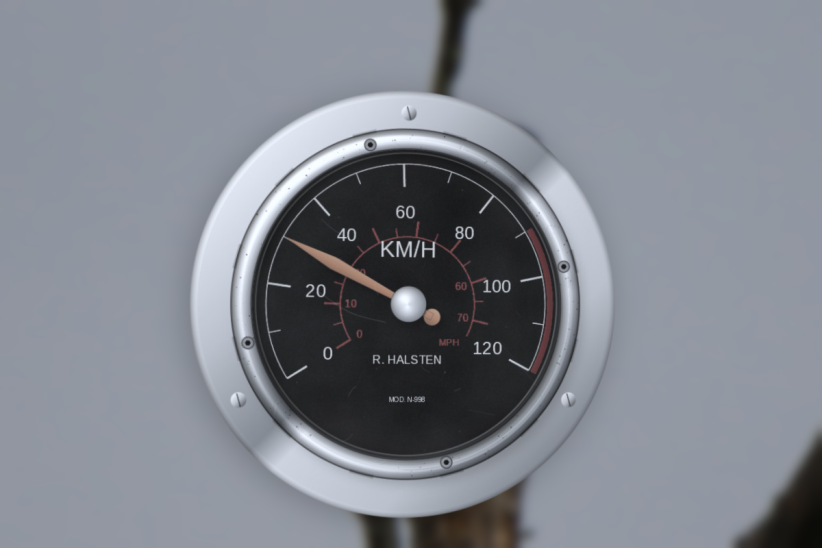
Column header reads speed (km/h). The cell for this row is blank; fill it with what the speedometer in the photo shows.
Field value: 30 km/h
